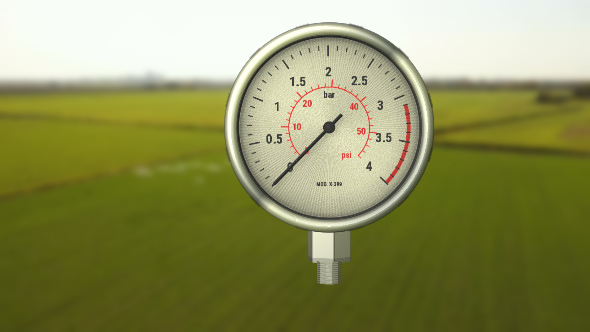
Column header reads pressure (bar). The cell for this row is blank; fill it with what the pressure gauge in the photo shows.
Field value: 0 bar
